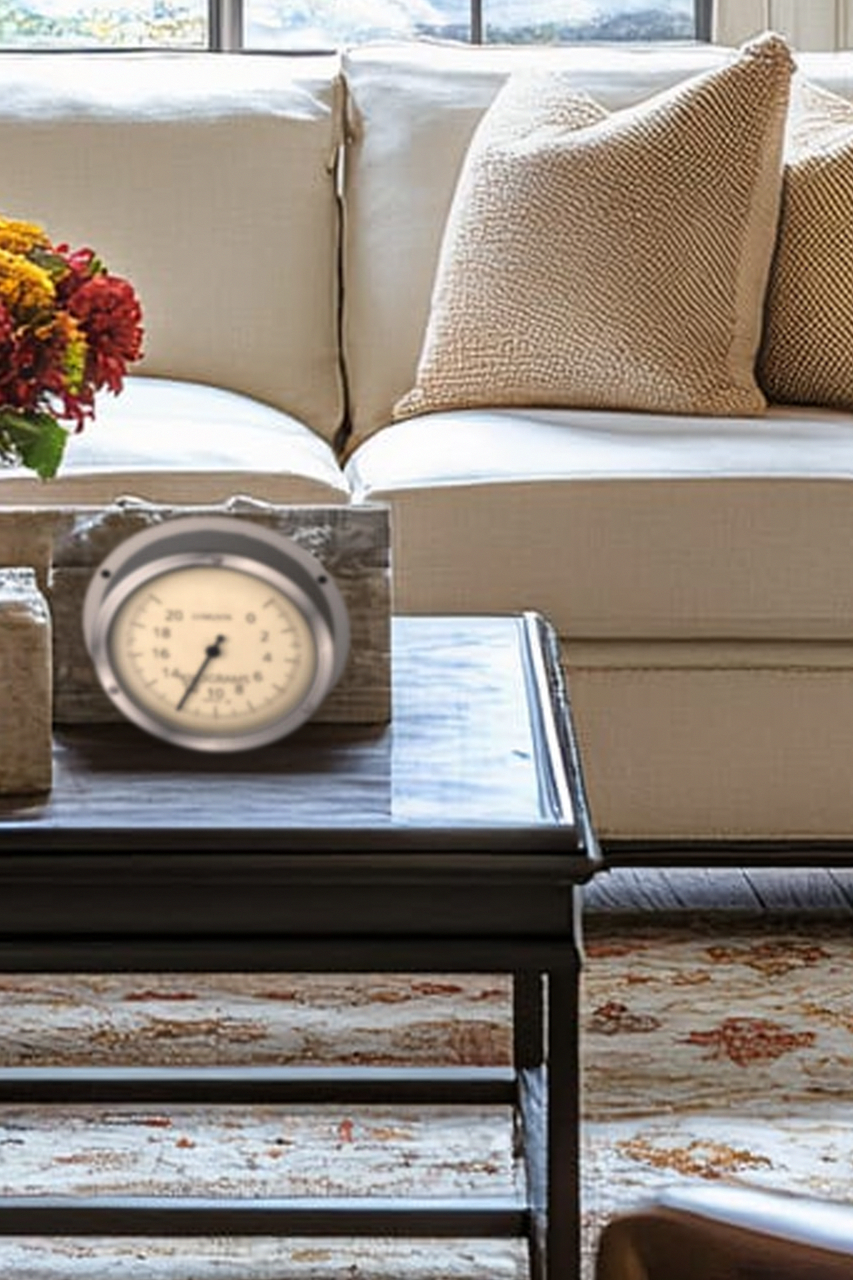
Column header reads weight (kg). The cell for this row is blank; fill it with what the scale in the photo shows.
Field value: 12 kg
